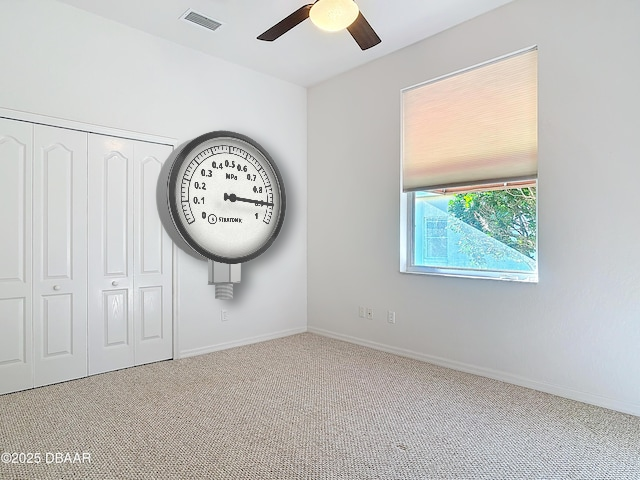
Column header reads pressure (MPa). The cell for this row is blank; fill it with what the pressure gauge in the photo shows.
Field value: 0.9 MPa
